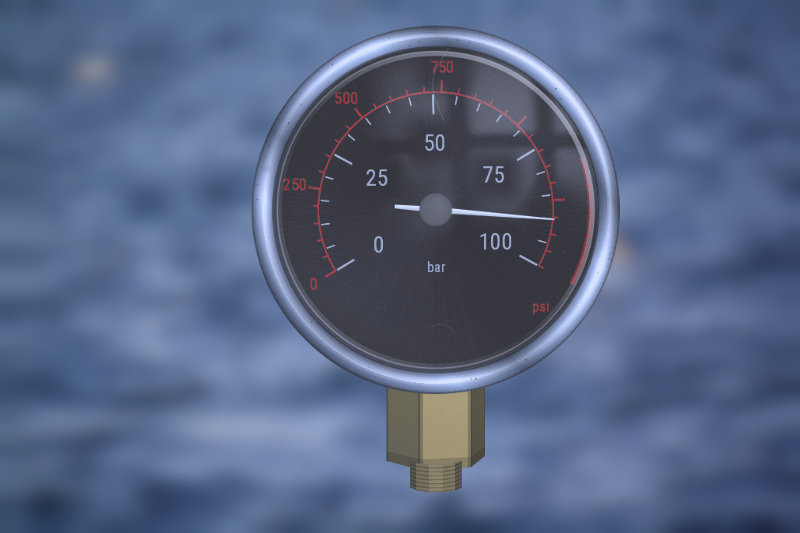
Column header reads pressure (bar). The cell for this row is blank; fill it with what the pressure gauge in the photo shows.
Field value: 90 bar
